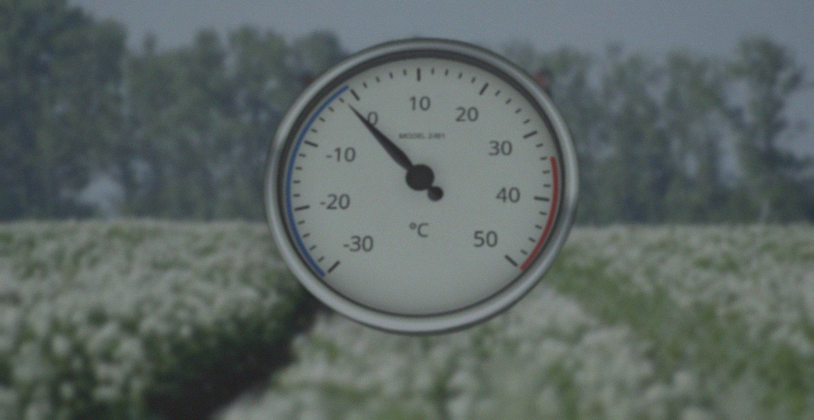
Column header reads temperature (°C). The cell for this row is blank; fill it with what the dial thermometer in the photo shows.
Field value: -2 °C
